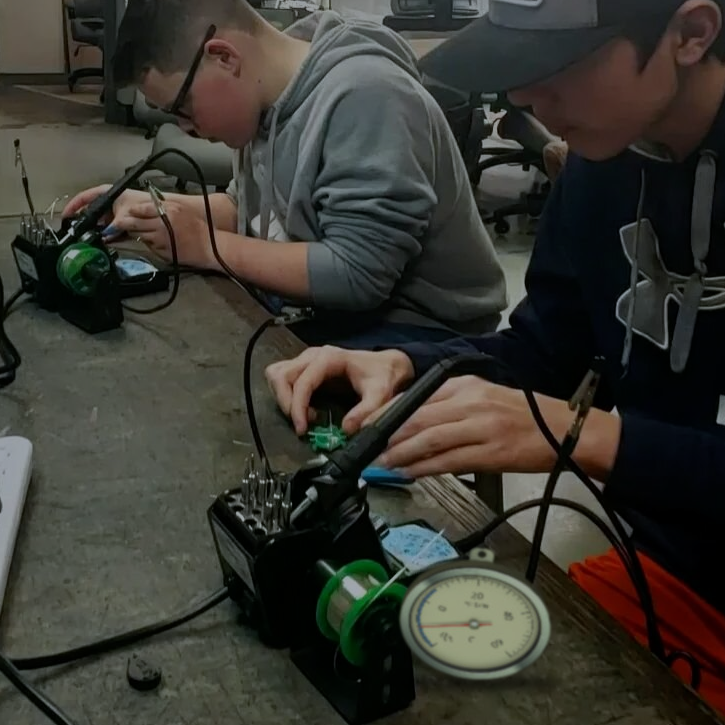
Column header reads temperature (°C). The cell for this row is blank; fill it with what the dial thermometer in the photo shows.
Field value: -10 °C
